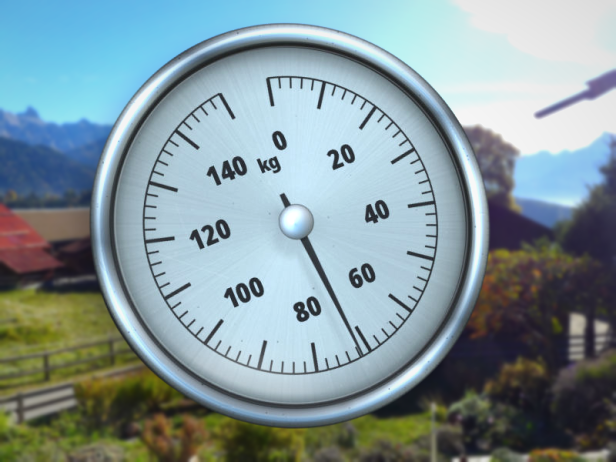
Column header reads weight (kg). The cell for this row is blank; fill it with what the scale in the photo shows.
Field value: 72 kg
